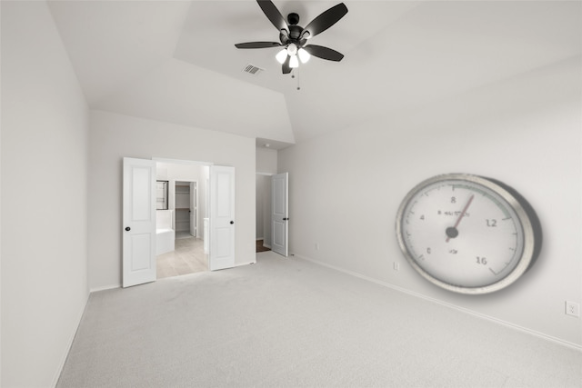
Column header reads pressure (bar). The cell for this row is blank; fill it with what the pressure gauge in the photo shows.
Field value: 9.5 bar
